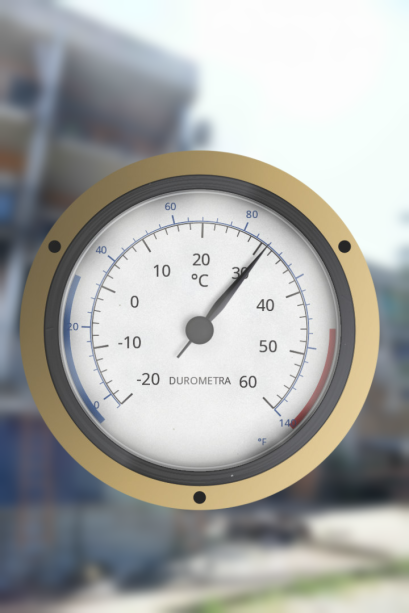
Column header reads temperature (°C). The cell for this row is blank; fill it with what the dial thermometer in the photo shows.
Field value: 31 °C
